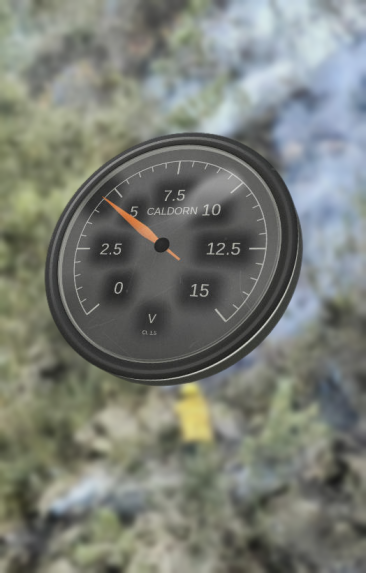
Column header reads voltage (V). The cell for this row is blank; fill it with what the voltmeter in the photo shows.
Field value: 4.5 V
